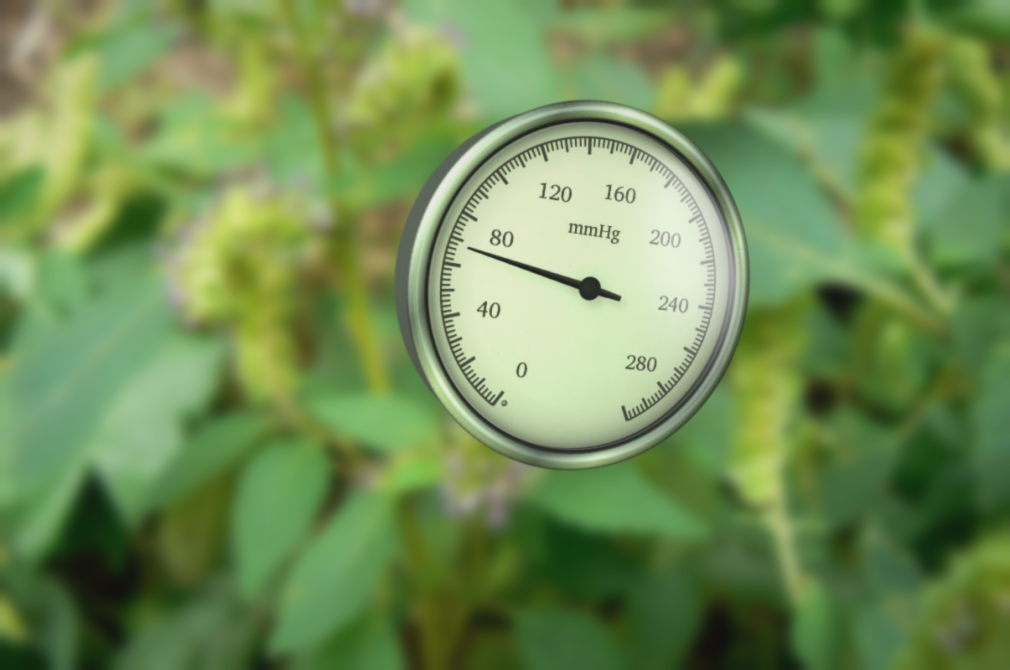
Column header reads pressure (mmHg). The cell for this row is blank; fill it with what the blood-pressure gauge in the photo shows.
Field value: 68 mmHg
